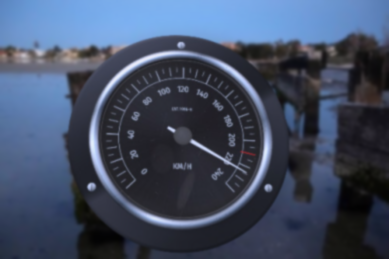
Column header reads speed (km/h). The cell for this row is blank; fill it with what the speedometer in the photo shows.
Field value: 225 km/h
